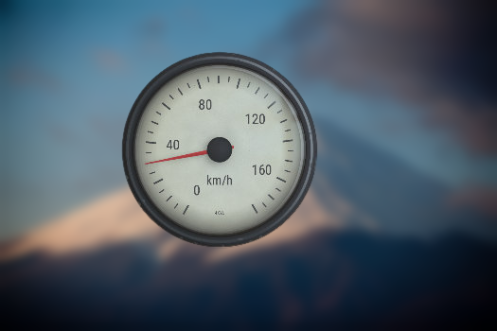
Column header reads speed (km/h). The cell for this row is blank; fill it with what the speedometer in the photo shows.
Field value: 30 km/h
